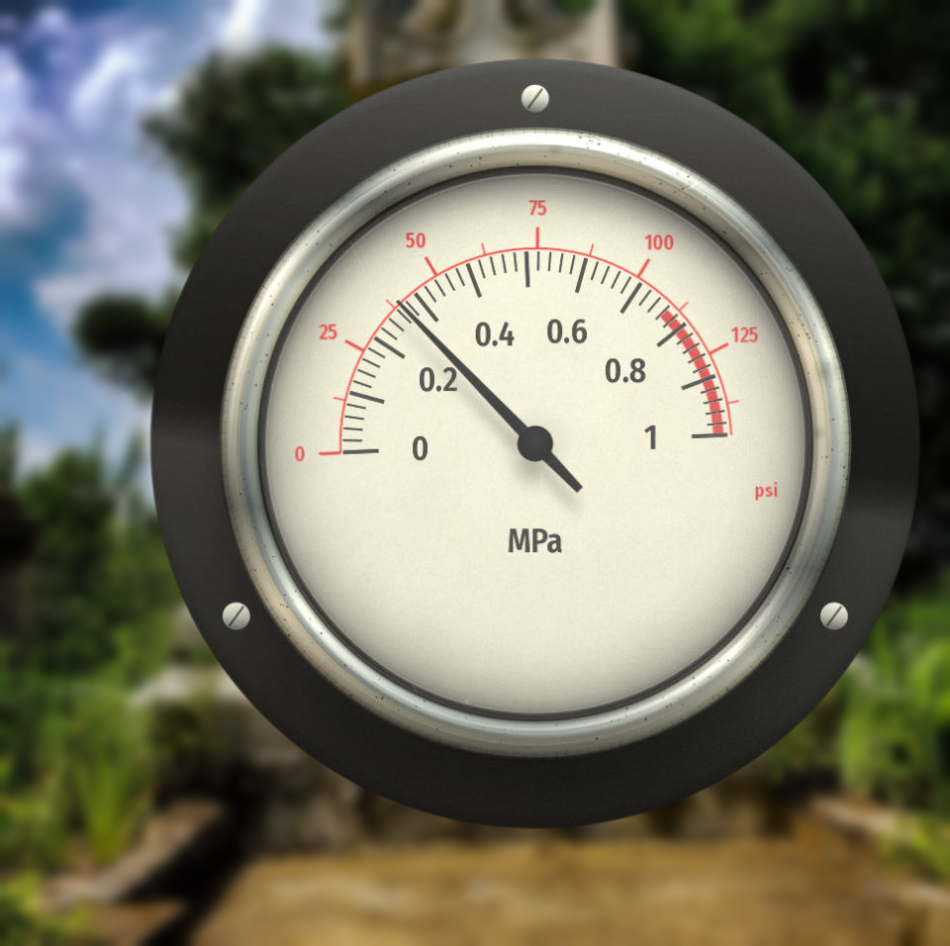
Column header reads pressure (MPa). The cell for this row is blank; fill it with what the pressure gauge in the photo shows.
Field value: 0.27 MPa
